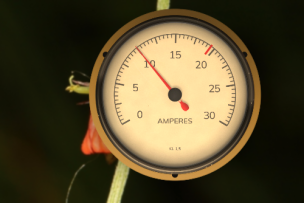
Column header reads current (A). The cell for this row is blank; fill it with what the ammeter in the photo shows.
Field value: 10 A
